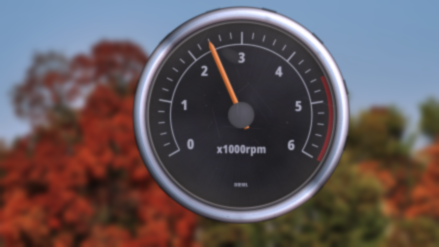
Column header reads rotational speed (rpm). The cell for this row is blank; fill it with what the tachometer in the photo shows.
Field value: 2400 rpm
